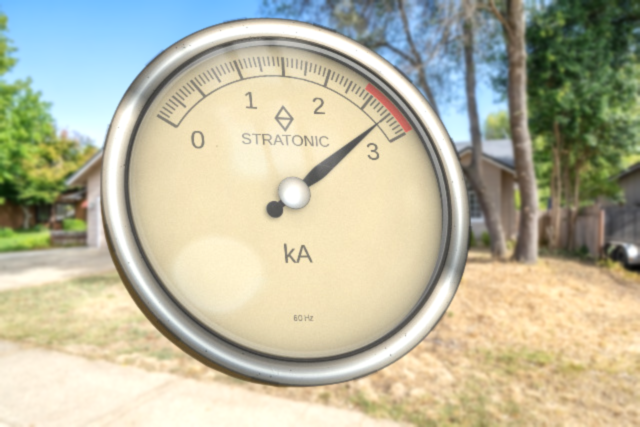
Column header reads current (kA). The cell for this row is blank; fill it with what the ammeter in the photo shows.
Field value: 2.75 kA
